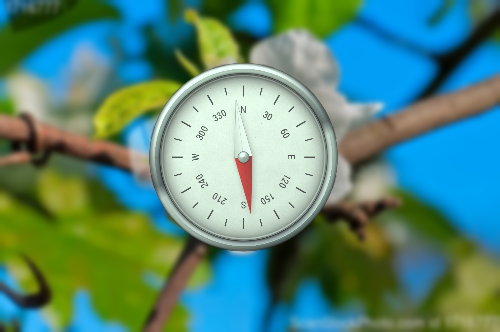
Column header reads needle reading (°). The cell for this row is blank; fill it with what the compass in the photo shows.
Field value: 172.5 °
